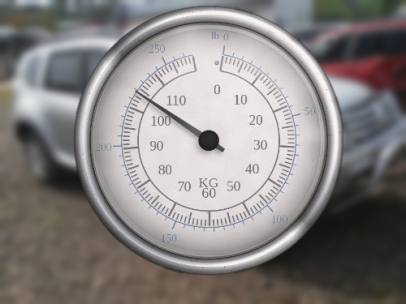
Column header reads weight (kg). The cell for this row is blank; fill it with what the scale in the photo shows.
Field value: 104 kg
